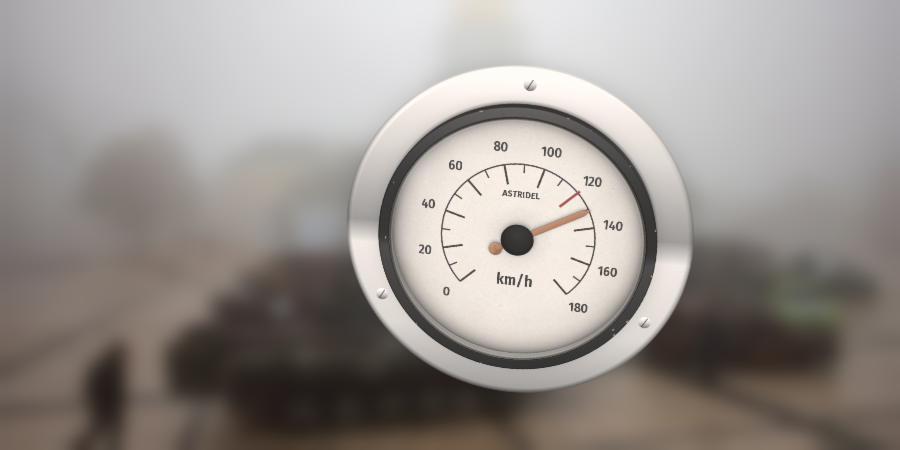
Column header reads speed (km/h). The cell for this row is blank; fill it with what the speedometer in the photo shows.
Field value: 130 km/h
